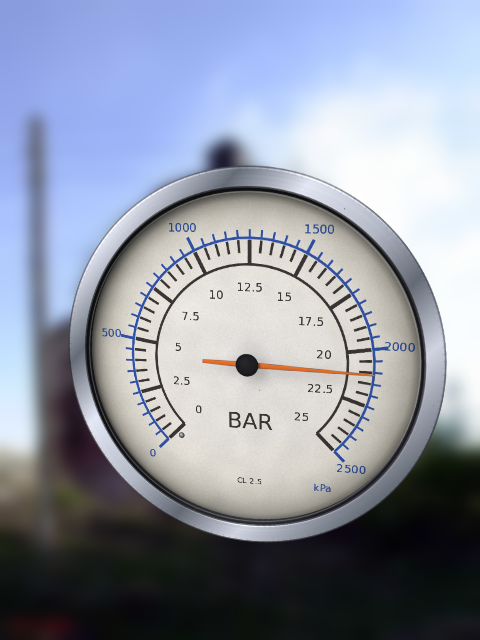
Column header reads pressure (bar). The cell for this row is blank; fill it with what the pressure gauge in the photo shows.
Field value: 21 bar
